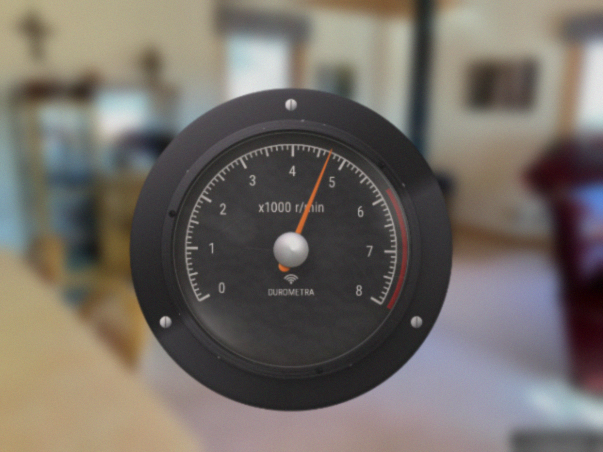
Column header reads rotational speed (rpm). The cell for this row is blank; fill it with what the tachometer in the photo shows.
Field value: 4700 rpm
